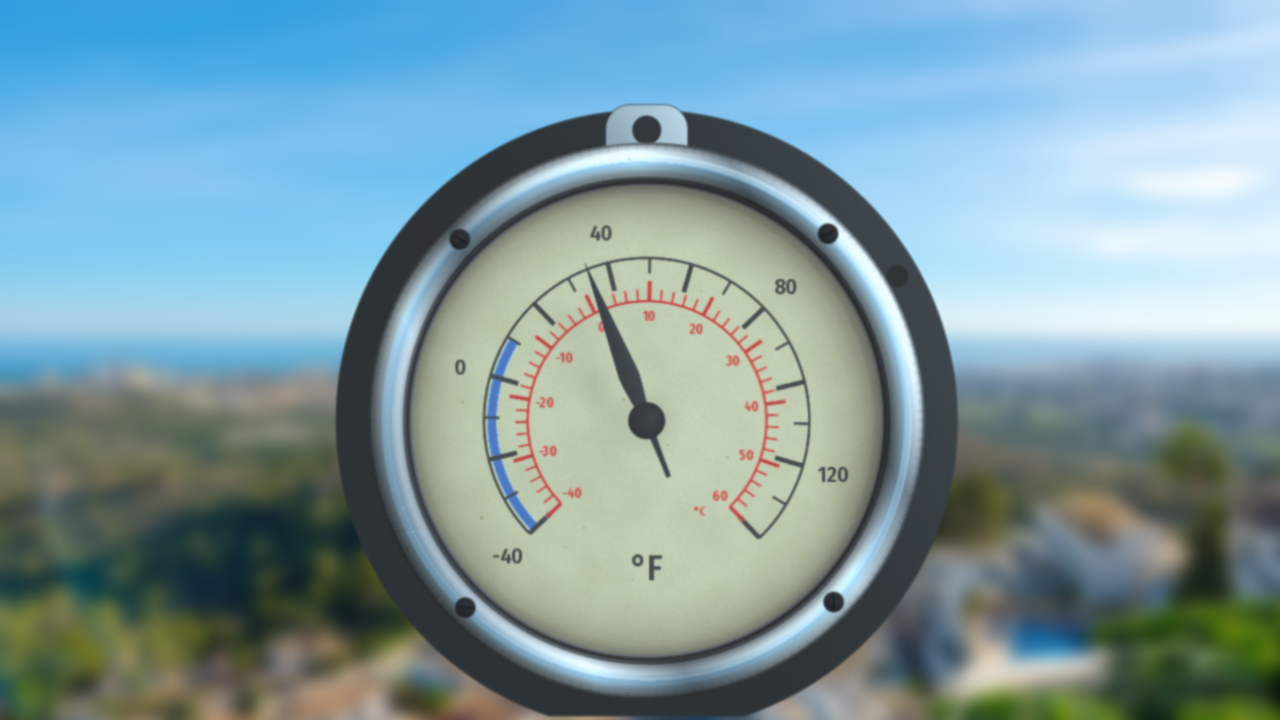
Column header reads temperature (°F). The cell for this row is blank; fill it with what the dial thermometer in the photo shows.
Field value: 35 °F
